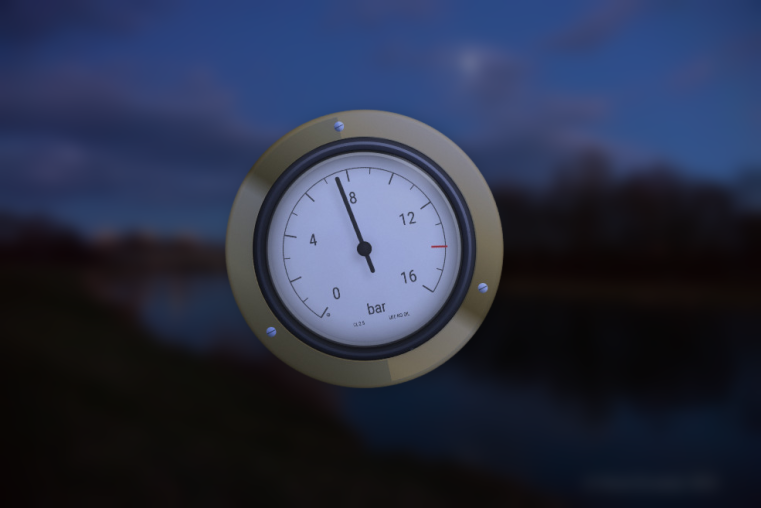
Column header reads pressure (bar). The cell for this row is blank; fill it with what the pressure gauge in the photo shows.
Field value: 7.5 bar
